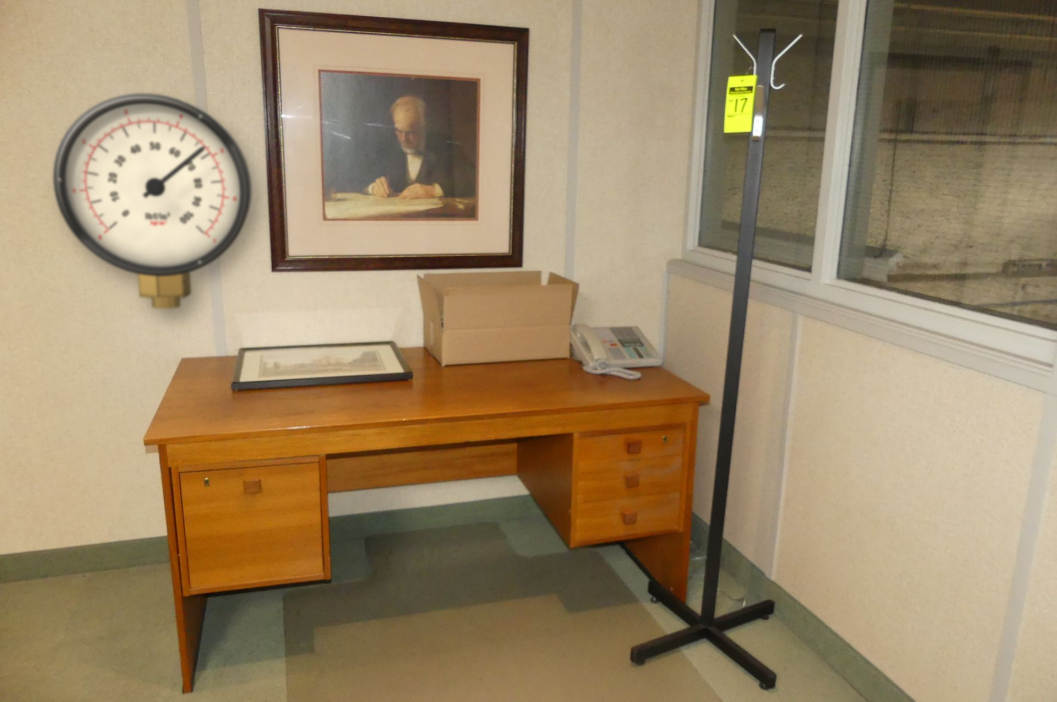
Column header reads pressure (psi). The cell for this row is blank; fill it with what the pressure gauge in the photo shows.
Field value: 67.5 psi
